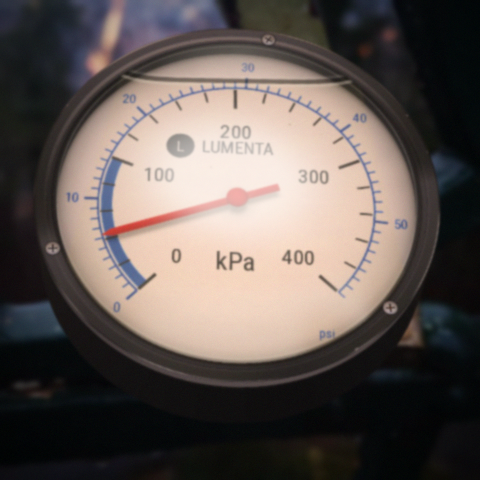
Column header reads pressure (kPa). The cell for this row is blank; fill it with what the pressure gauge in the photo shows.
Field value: 40 kPa
